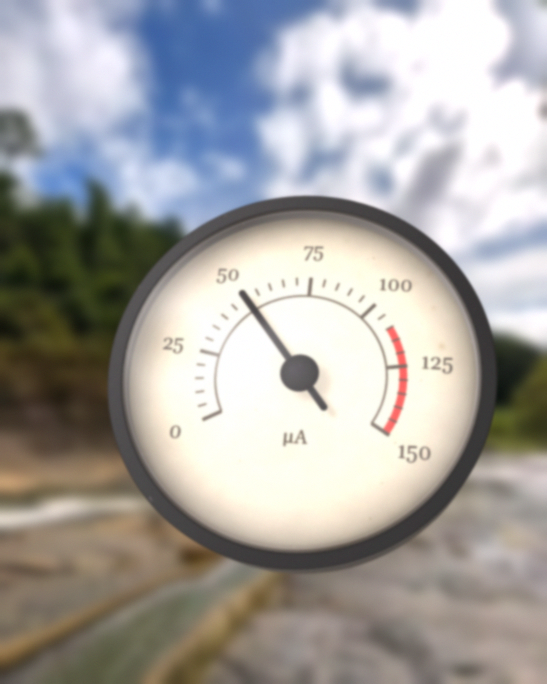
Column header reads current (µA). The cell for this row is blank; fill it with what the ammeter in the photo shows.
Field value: 50 µA
